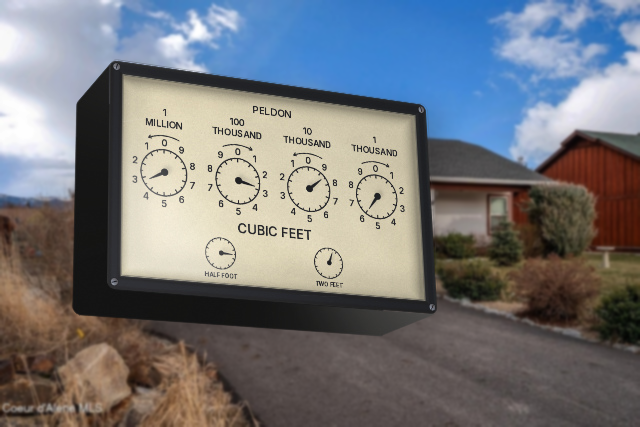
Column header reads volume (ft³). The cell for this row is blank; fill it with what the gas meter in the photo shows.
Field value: 328600 ft³
